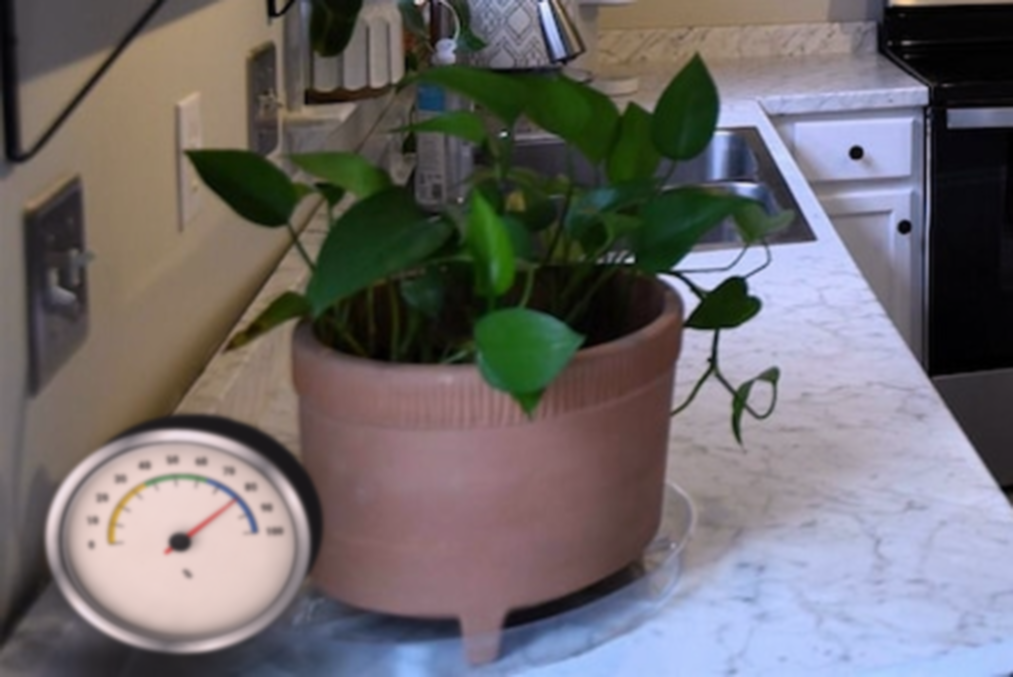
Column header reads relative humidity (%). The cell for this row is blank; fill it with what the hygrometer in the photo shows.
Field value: 80 %
